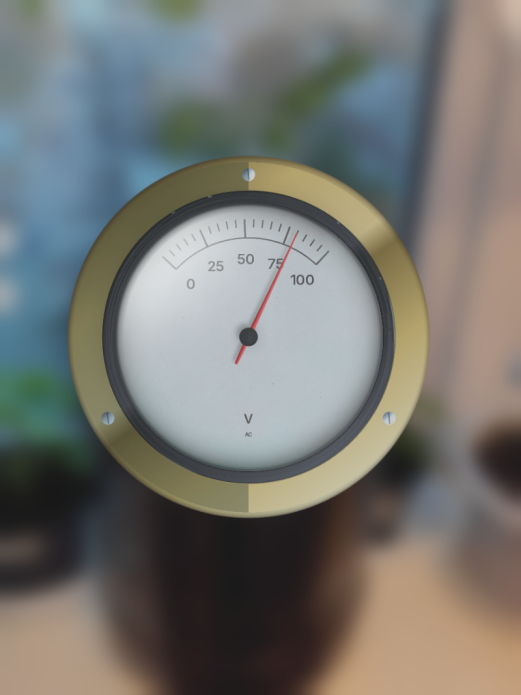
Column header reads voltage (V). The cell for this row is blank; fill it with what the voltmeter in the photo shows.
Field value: 80 V
